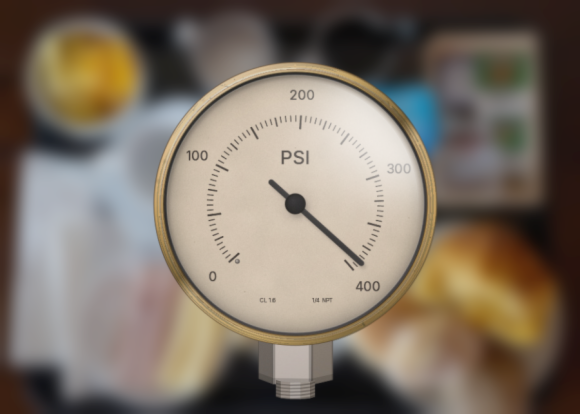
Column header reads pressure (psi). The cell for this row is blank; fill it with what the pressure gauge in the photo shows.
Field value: 390 psi
